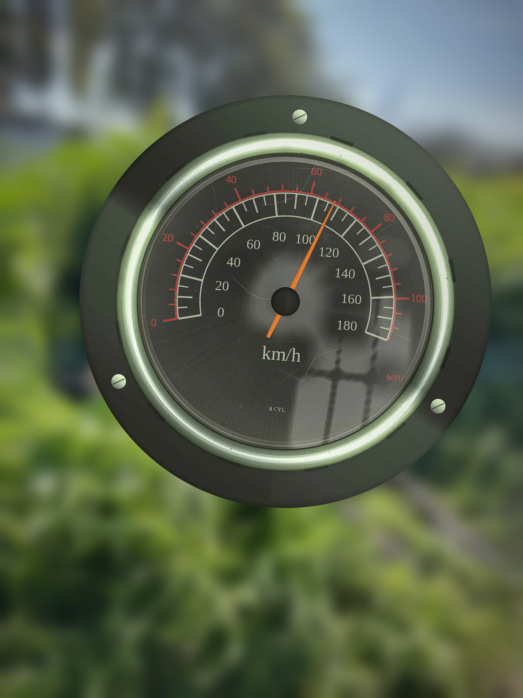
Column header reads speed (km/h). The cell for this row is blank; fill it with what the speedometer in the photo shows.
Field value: 107.5 km/h
